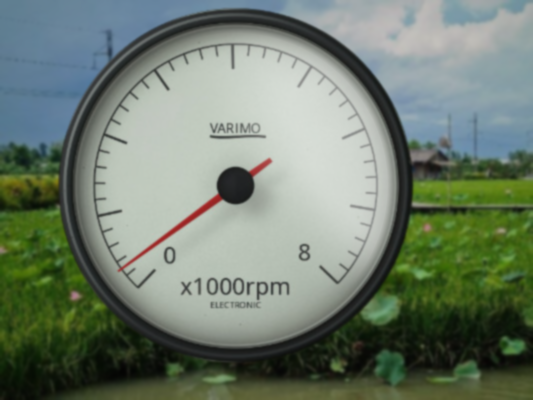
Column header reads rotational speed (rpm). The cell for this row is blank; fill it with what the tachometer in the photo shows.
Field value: 300 rpm
